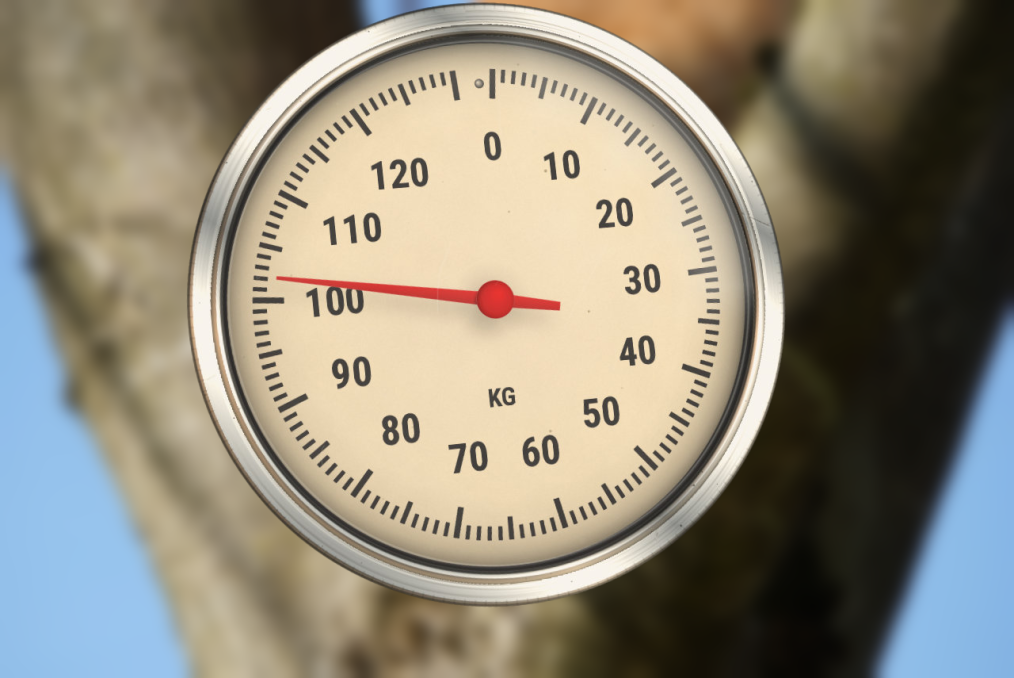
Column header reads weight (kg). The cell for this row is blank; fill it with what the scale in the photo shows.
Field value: 102 kg
